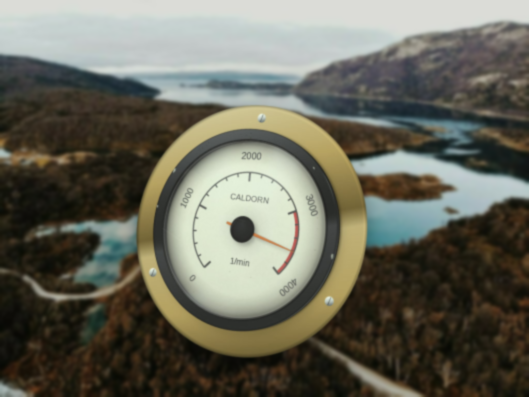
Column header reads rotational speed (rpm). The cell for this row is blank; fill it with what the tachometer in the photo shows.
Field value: 3600 rpm
